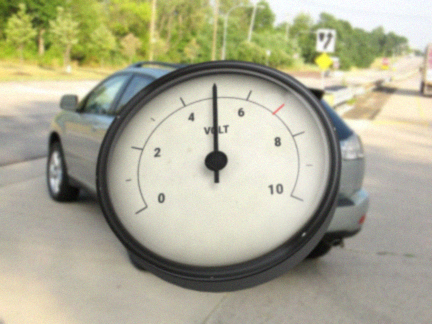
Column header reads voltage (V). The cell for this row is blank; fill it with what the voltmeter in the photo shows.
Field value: 5 V
